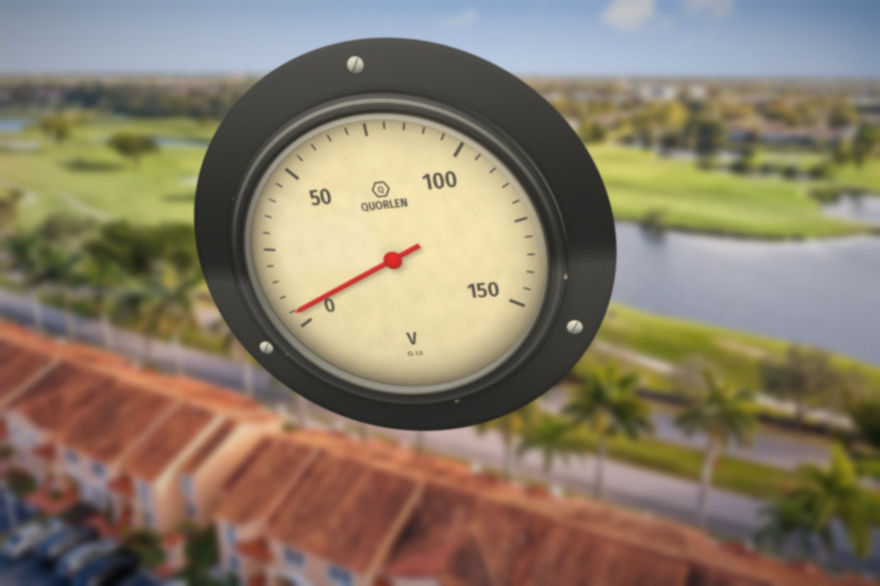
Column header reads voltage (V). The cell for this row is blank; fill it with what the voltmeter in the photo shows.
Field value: 5 V
